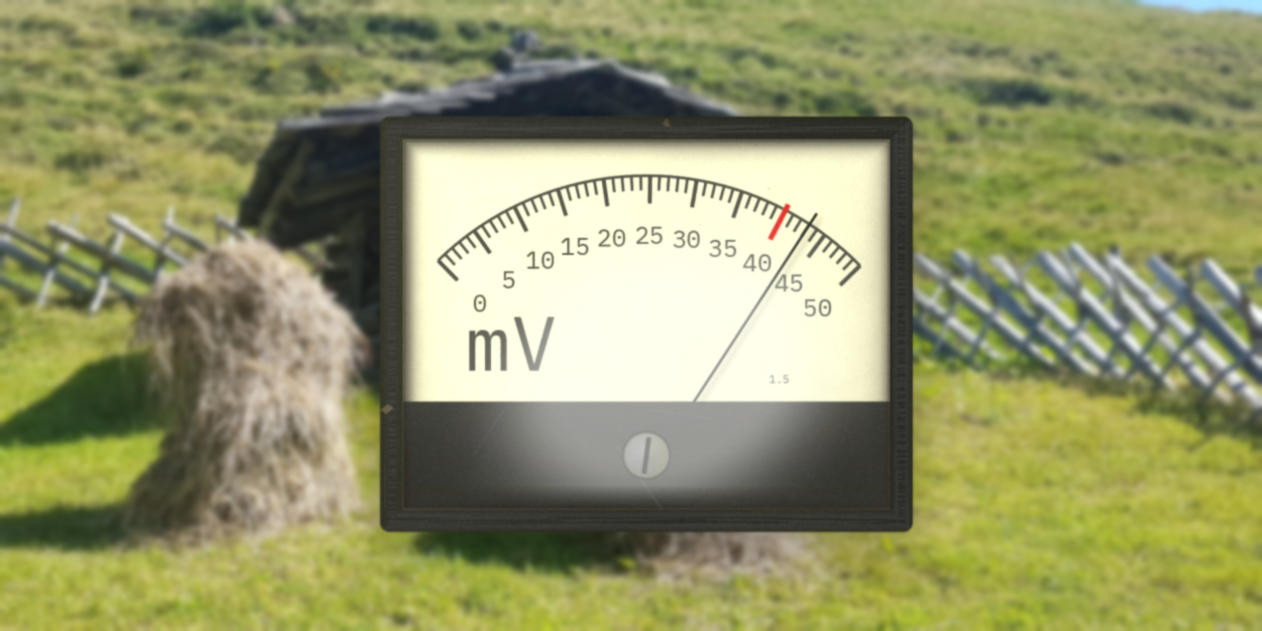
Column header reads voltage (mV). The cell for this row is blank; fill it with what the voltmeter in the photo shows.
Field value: 43 mV
